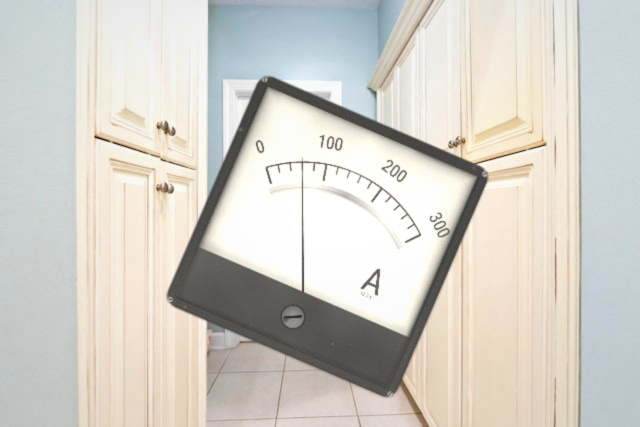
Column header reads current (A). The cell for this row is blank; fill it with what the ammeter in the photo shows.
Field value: 60 A
